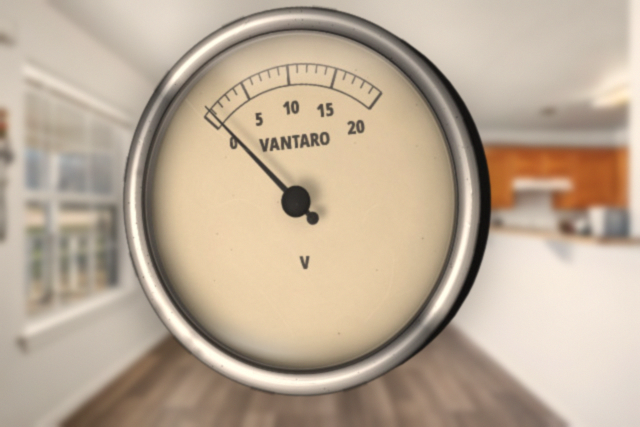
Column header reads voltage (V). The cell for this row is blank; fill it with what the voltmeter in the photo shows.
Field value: 1 V
